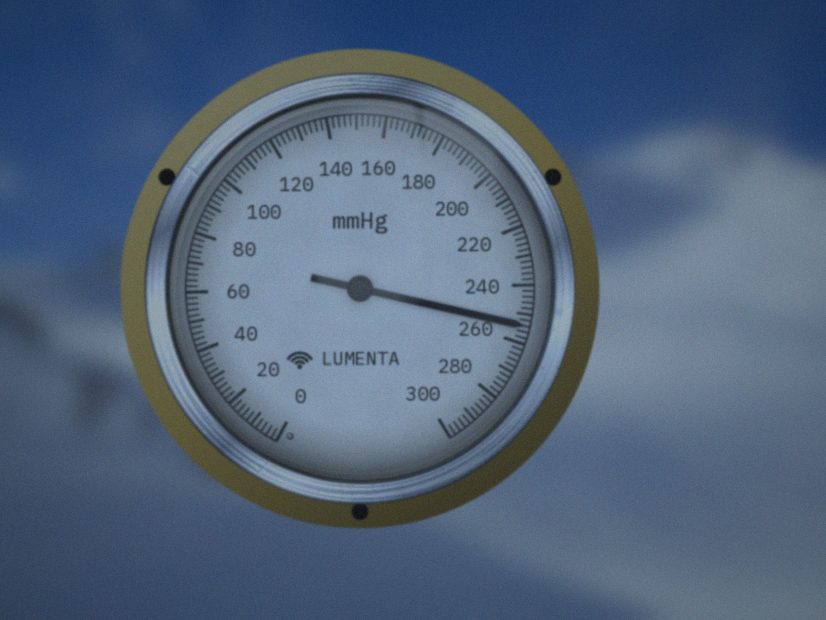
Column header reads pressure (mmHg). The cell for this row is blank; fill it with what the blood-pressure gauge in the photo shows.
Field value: 254 mmHg
